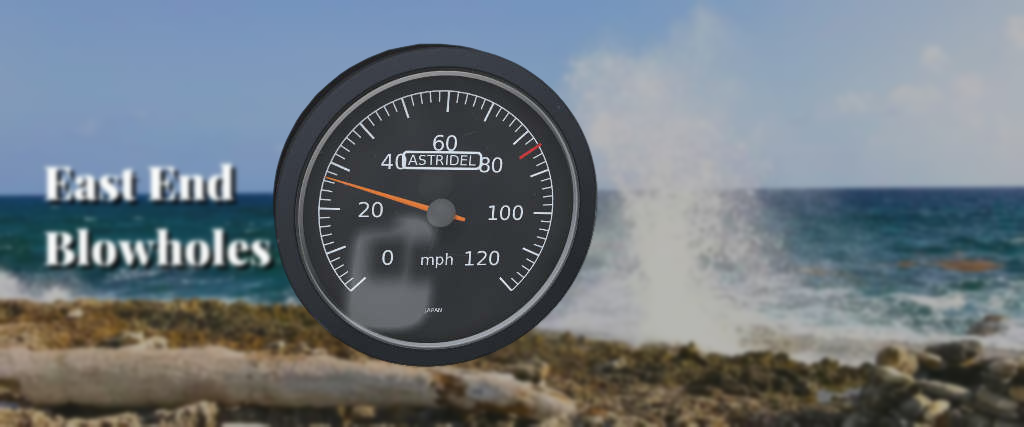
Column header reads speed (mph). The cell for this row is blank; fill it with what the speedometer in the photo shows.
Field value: 27 mph
